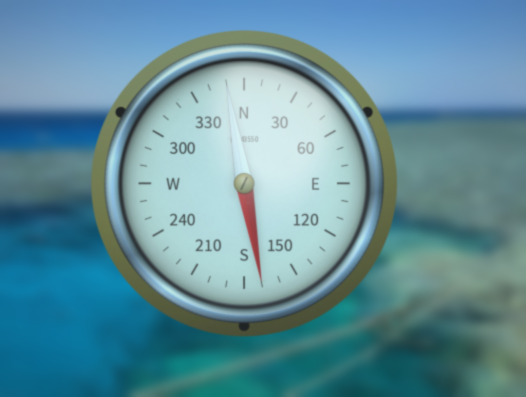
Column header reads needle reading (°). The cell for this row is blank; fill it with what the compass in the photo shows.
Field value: 170 °
